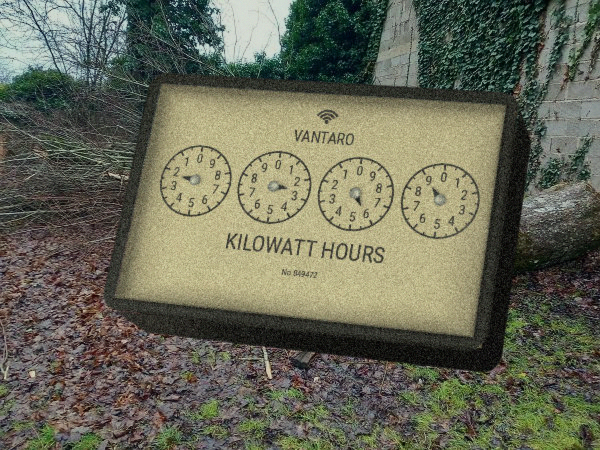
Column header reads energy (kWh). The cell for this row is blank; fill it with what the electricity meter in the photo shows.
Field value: 2259 kWh
